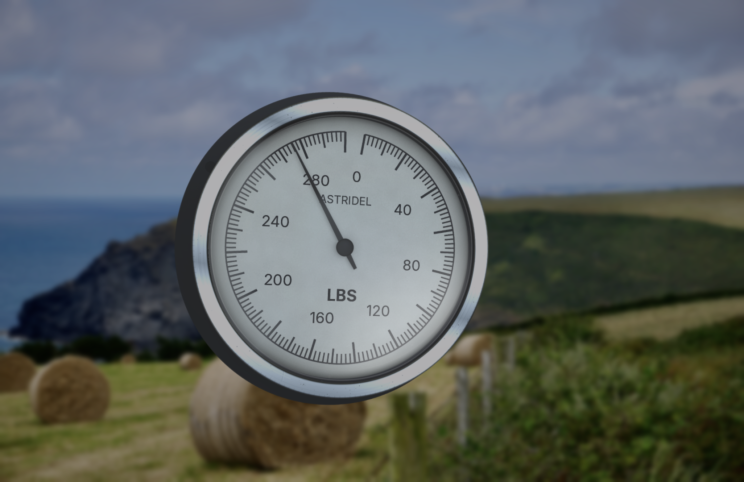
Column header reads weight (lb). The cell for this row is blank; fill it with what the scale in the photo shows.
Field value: 276 lb
